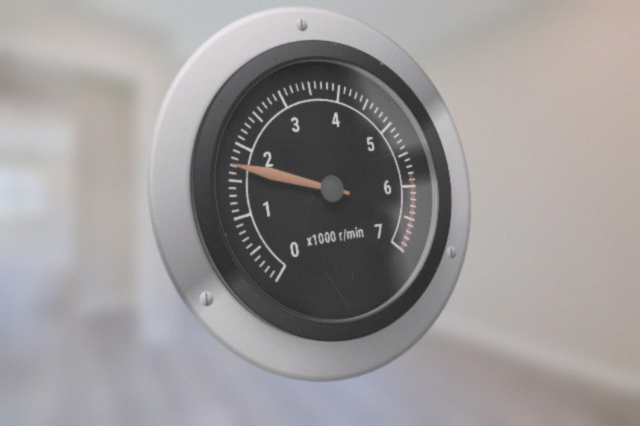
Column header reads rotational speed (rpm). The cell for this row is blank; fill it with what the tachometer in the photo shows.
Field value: 1700 rpm
